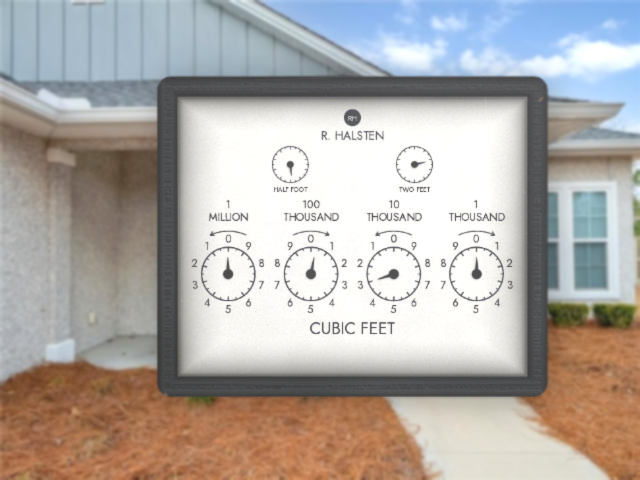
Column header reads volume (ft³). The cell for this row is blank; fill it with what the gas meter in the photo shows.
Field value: 3000 ft³
